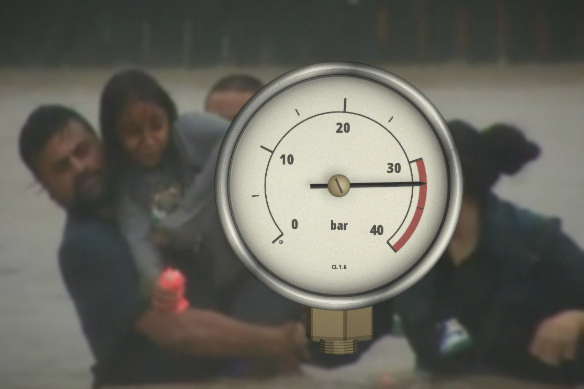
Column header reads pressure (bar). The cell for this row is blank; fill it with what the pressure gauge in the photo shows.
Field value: 32.5 bar
